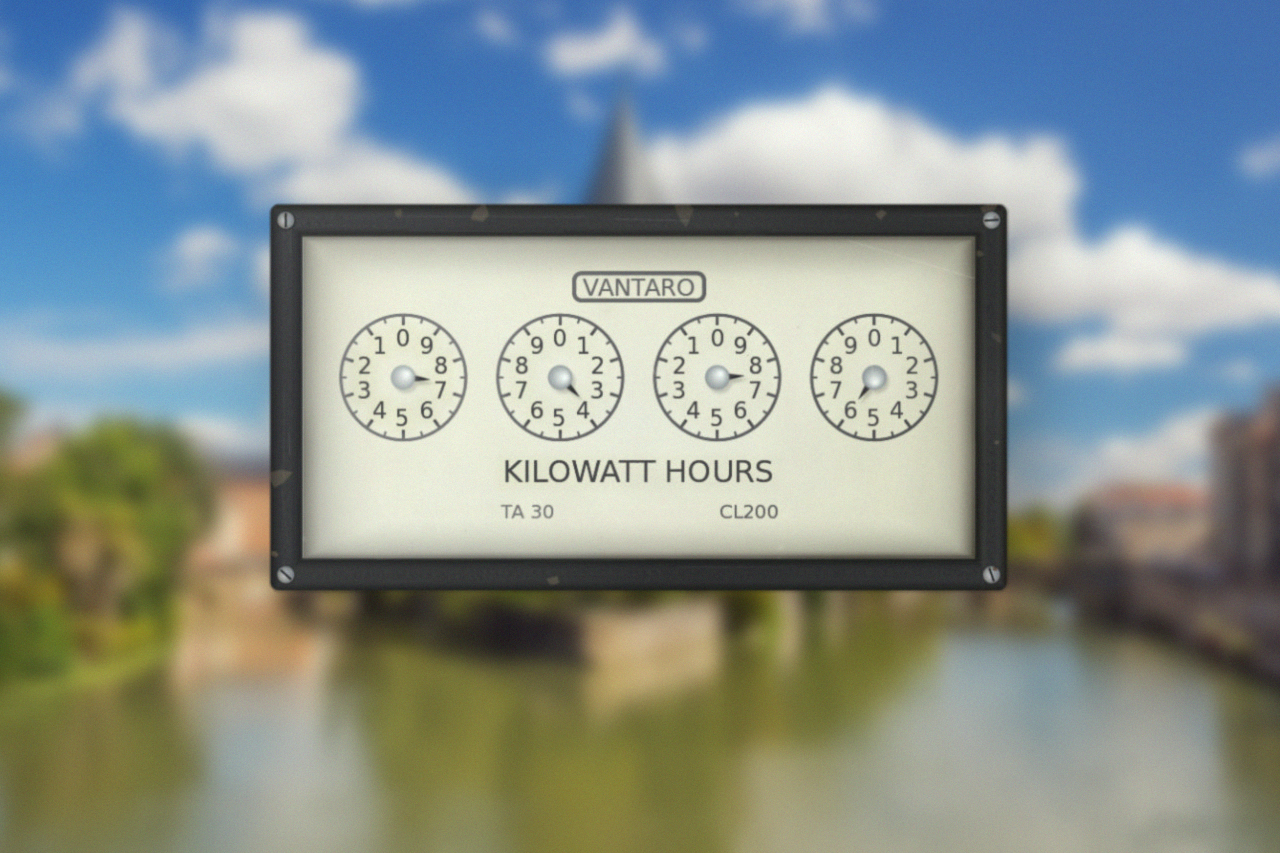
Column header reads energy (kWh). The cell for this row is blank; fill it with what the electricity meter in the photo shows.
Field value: 7376 kWh
